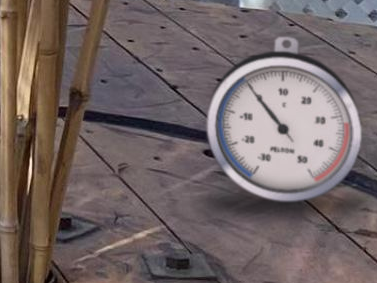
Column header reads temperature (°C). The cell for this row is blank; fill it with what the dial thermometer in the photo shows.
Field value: 0 °C
